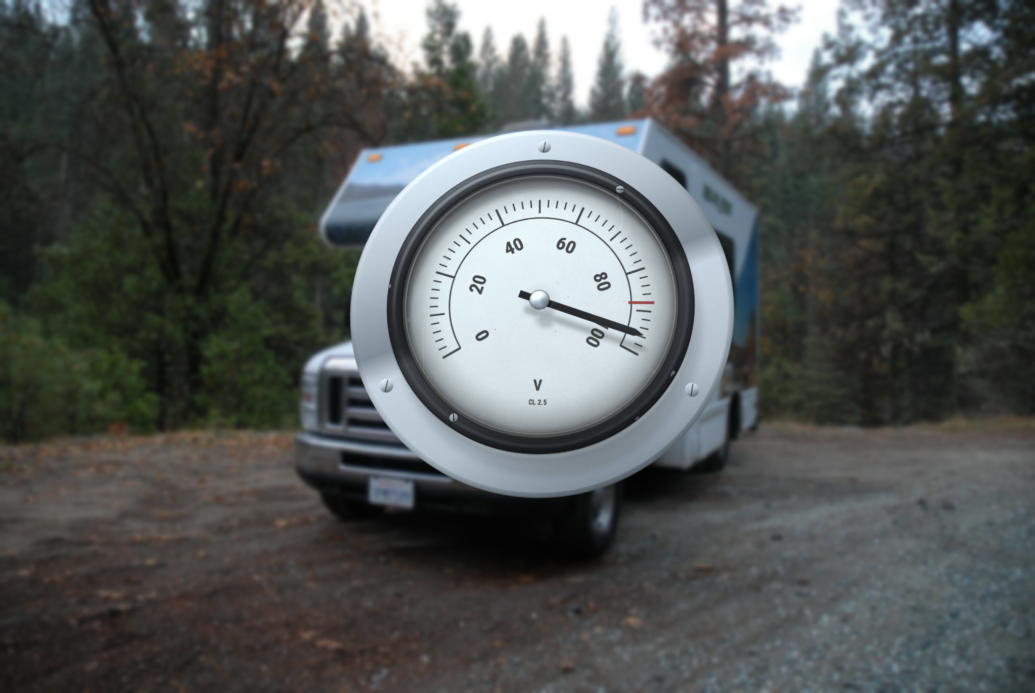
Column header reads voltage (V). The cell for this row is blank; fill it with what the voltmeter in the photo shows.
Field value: 96 V
